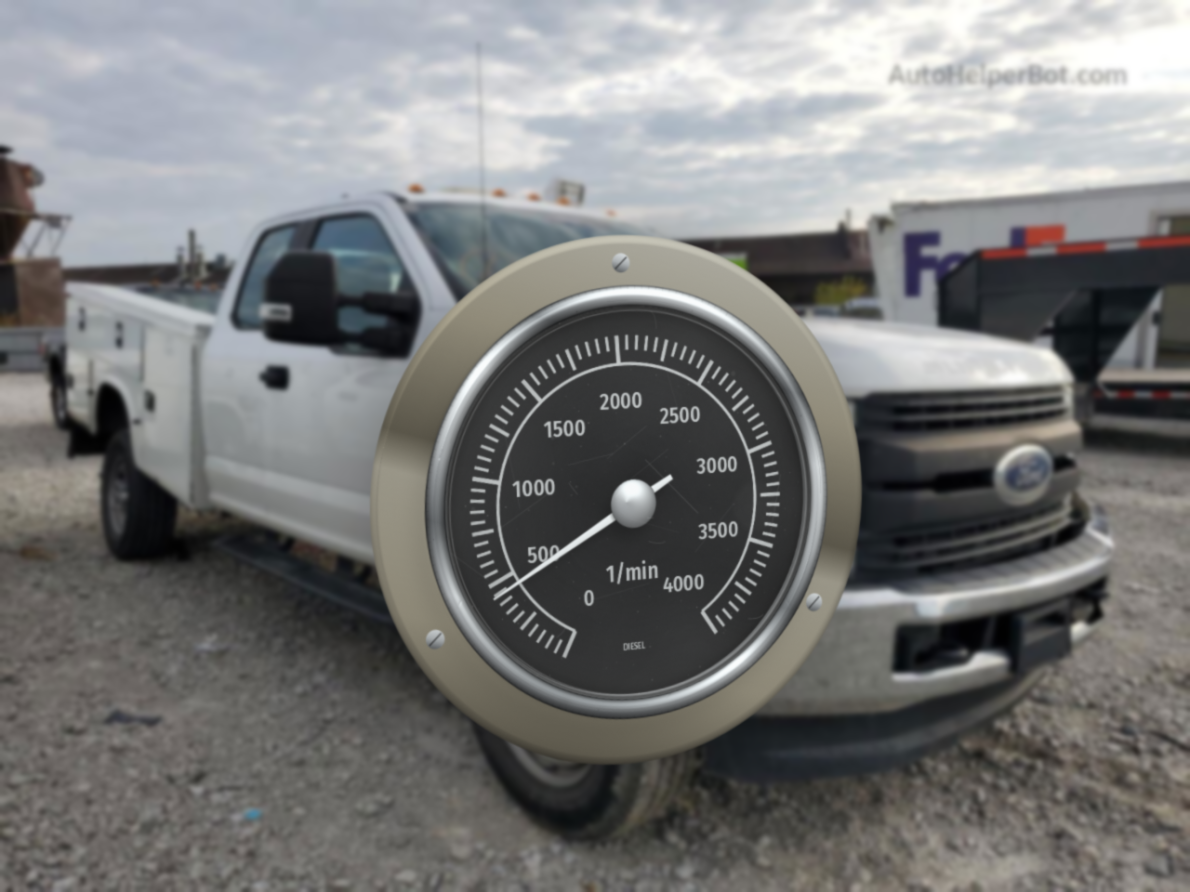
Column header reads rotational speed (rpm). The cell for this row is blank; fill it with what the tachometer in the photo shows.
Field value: 450 rpm
